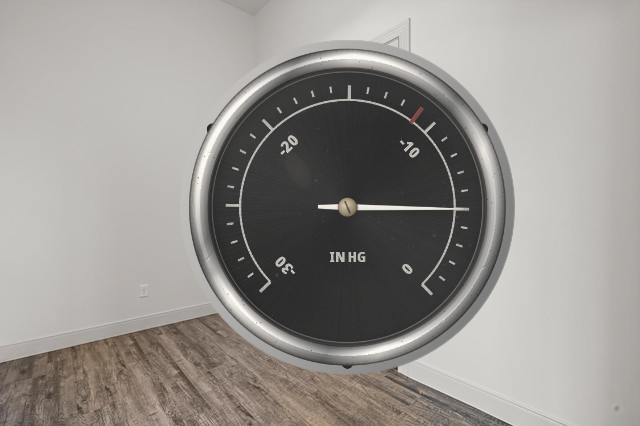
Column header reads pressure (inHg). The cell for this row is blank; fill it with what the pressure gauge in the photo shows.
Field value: -5 inHg
